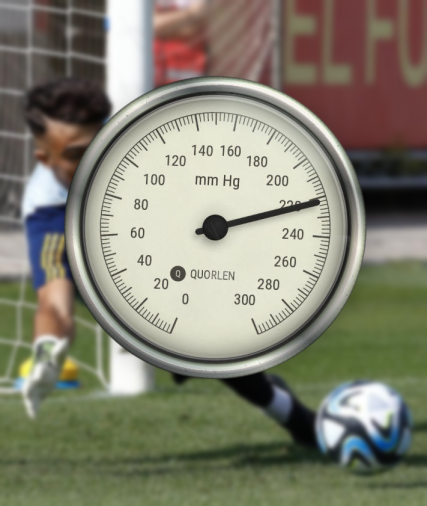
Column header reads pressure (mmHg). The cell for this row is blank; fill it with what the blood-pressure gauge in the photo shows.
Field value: 222 mmHg
